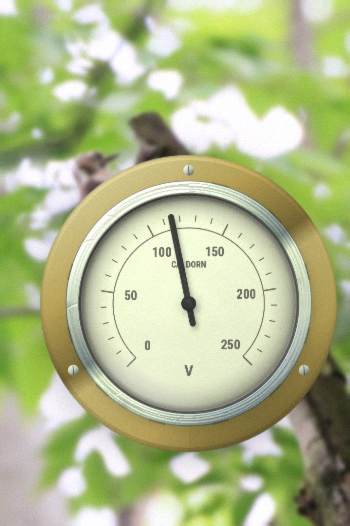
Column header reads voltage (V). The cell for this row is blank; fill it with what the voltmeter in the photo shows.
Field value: 115 V
